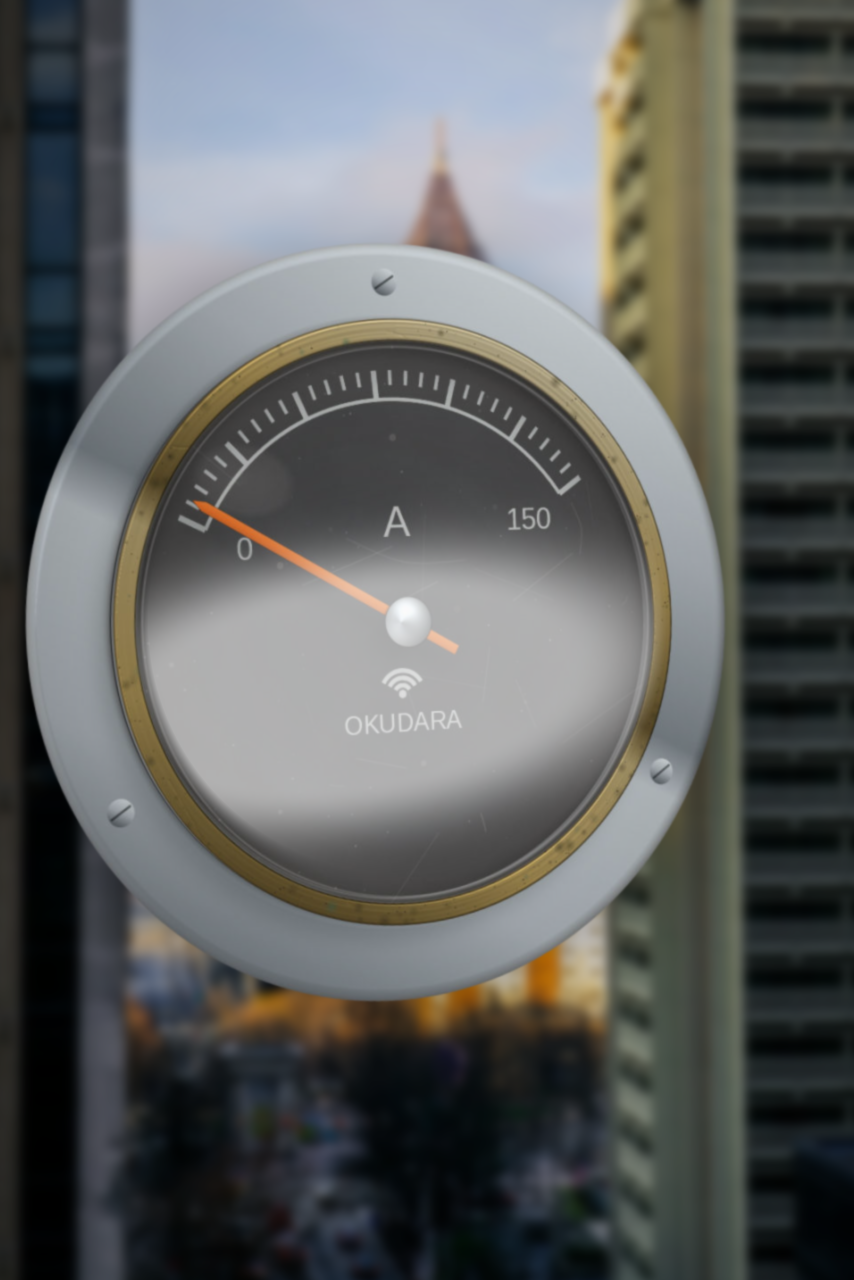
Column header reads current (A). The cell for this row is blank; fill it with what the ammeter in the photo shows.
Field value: 5 A
